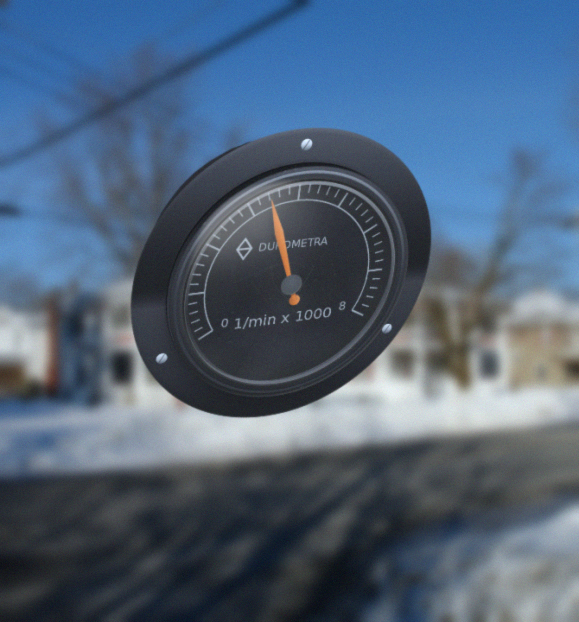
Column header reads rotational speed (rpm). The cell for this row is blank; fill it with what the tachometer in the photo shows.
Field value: 3400 rpm
